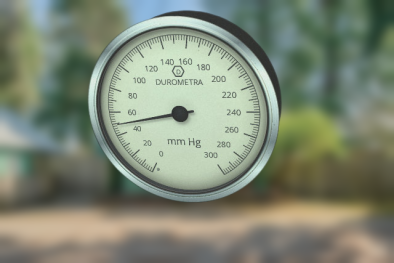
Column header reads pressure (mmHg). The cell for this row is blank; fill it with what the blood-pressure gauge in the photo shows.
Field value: 50 mmHg
